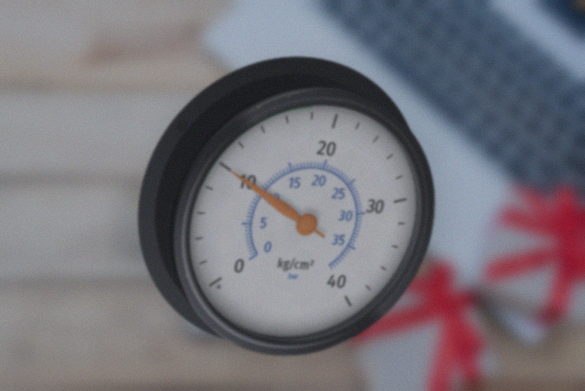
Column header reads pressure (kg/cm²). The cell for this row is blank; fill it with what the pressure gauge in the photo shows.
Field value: 10 kg/cm²
